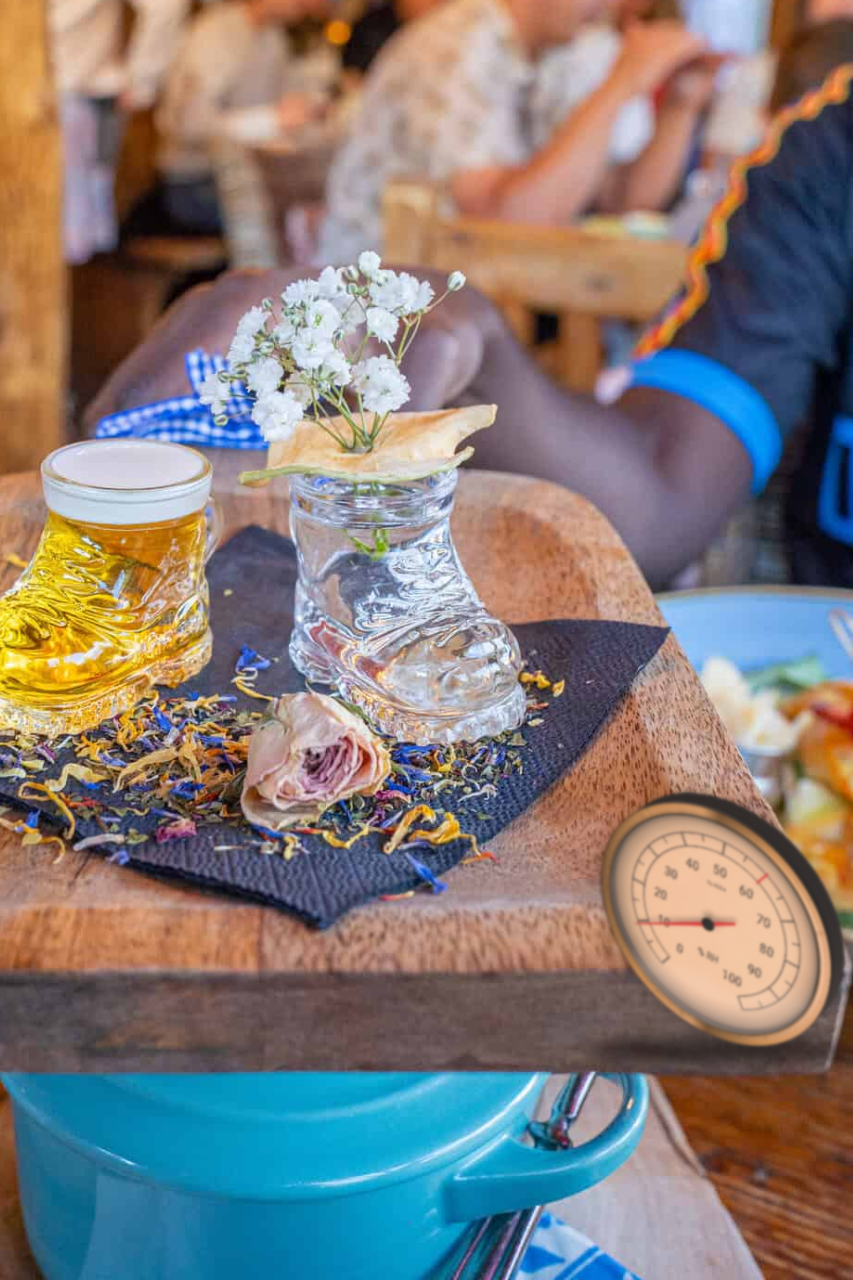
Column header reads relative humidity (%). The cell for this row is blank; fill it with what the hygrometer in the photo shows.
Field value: 10 %
